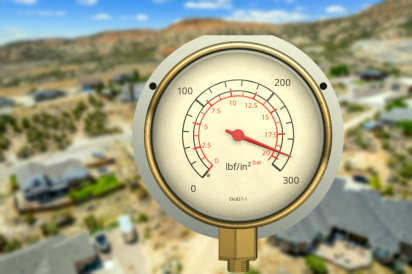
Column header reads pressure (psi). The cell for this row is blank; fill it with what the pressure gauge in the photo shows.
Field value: 280 psi
